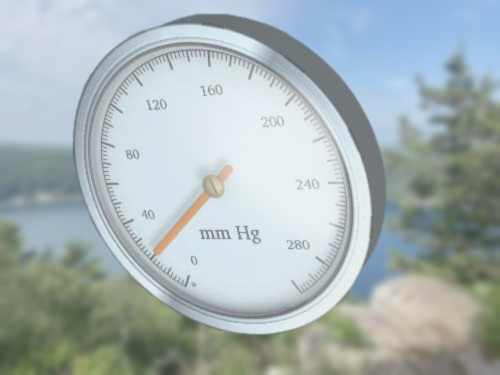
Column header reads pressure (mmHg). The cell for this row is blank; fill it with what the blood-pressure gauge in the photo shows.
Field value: 20 mmHg
